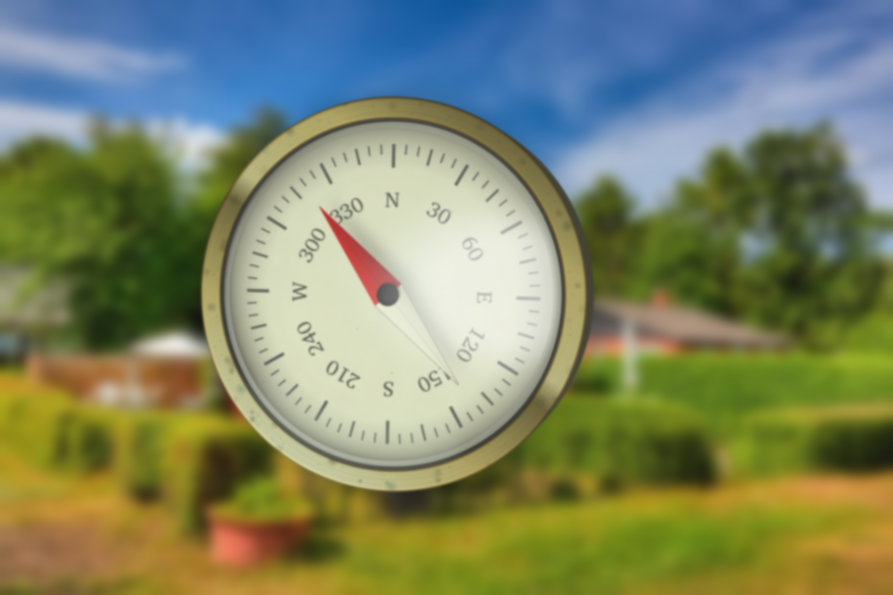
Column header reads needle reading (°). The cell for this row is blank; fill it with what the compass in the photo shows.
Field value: 320 °
